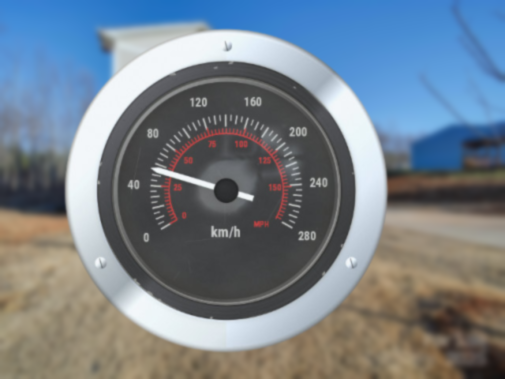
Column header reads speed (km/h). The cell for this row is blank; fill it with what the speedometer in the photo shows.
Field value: 55 km/h
